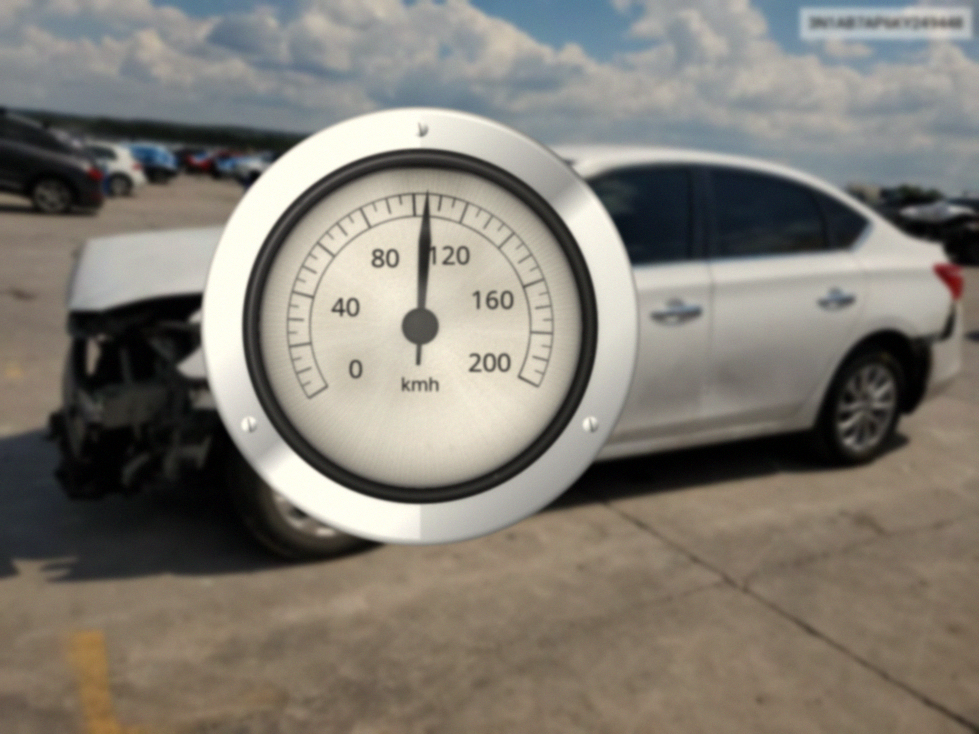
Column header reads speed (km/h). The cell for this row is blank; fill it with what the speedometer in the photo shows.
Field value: 105 km/h
